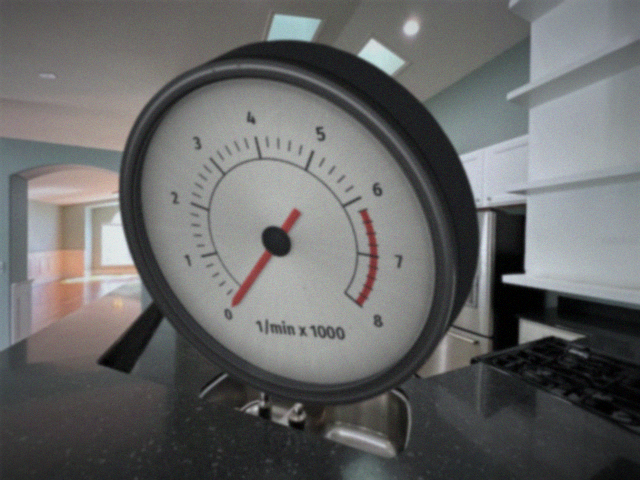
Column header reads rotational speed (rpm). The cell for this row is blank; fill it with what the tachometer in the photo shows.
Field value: 0 rpm
